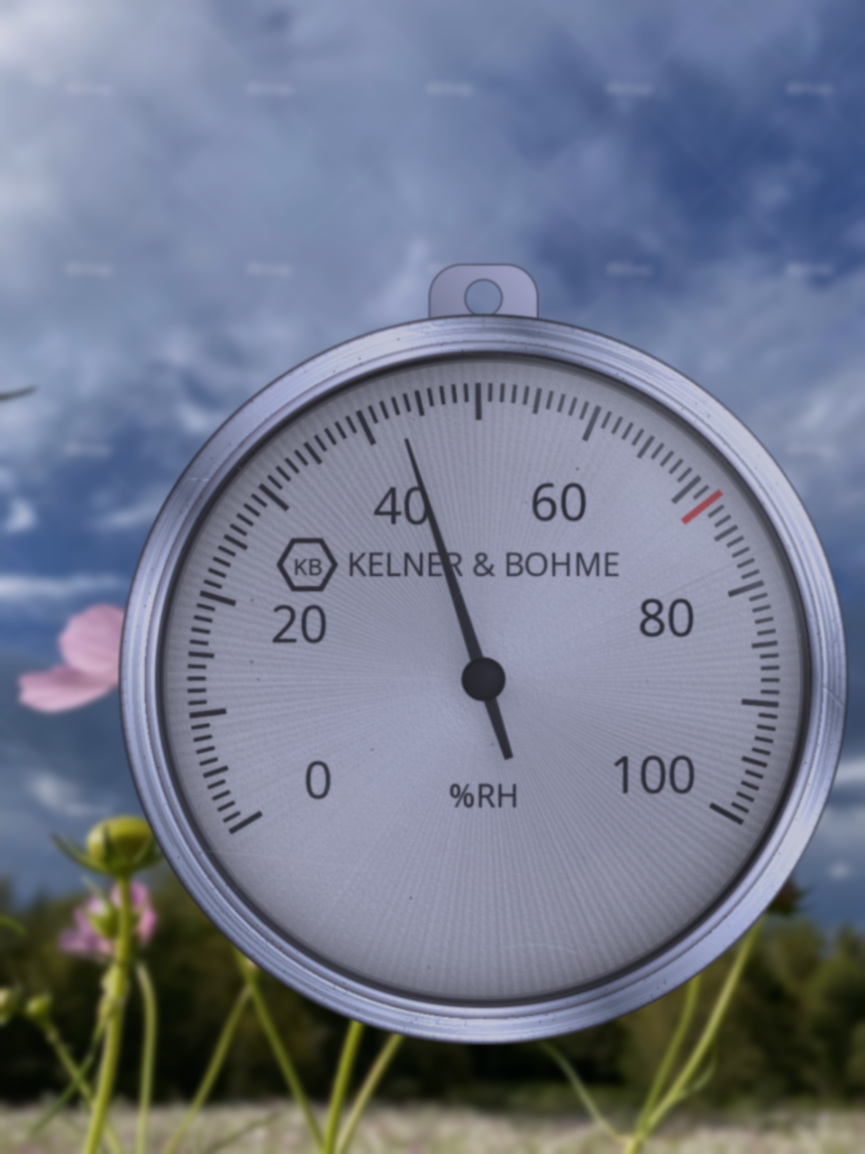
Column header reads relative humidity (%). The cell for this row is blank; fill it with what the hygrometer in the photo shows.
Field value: 43 %
